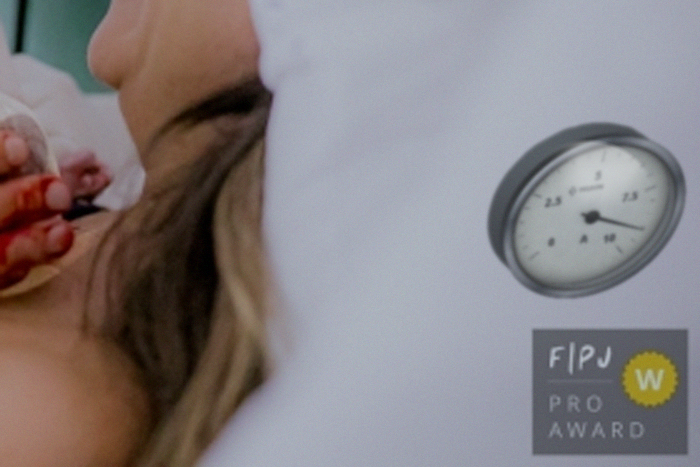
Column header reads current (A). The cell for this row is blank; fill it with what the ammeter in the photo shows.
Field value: 9 A
